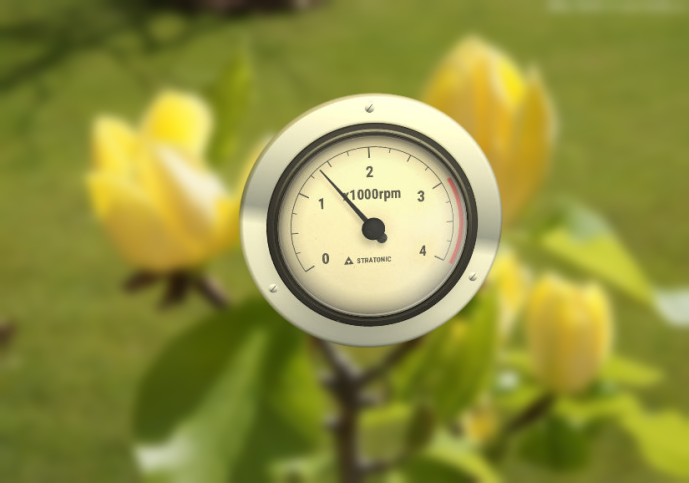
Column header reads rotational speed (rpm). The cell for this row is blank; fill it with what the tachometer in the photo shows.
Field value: 1375 rpm
